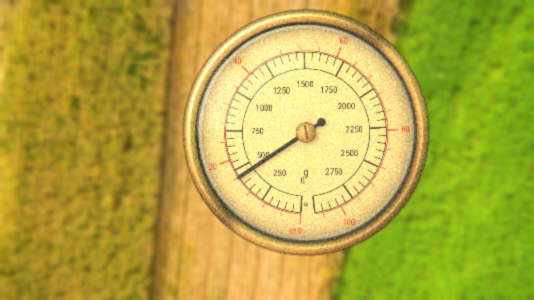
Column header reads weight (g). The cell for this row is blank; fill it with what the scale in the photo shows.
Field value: 450 g
